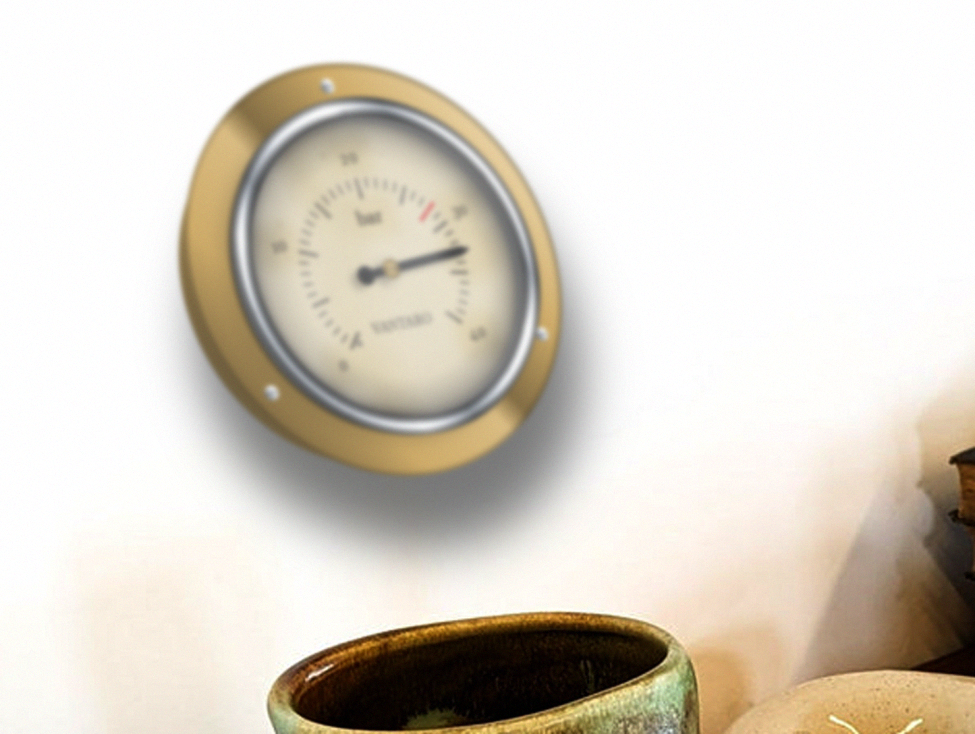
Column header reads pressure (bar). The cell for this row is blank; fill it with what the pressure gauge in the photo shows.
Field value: 33 bar
